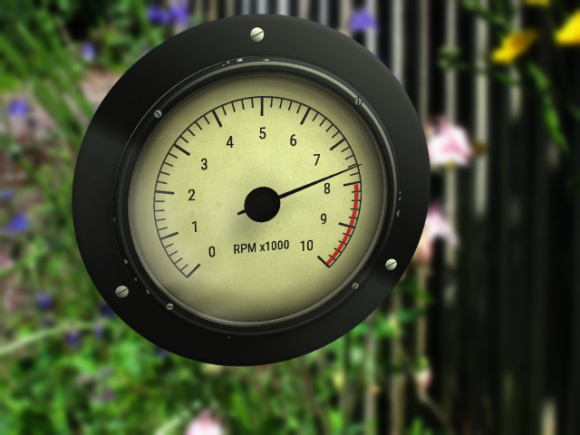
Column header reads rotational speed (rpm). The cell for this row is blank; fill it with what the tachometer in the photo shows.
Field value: 7600 rpm
